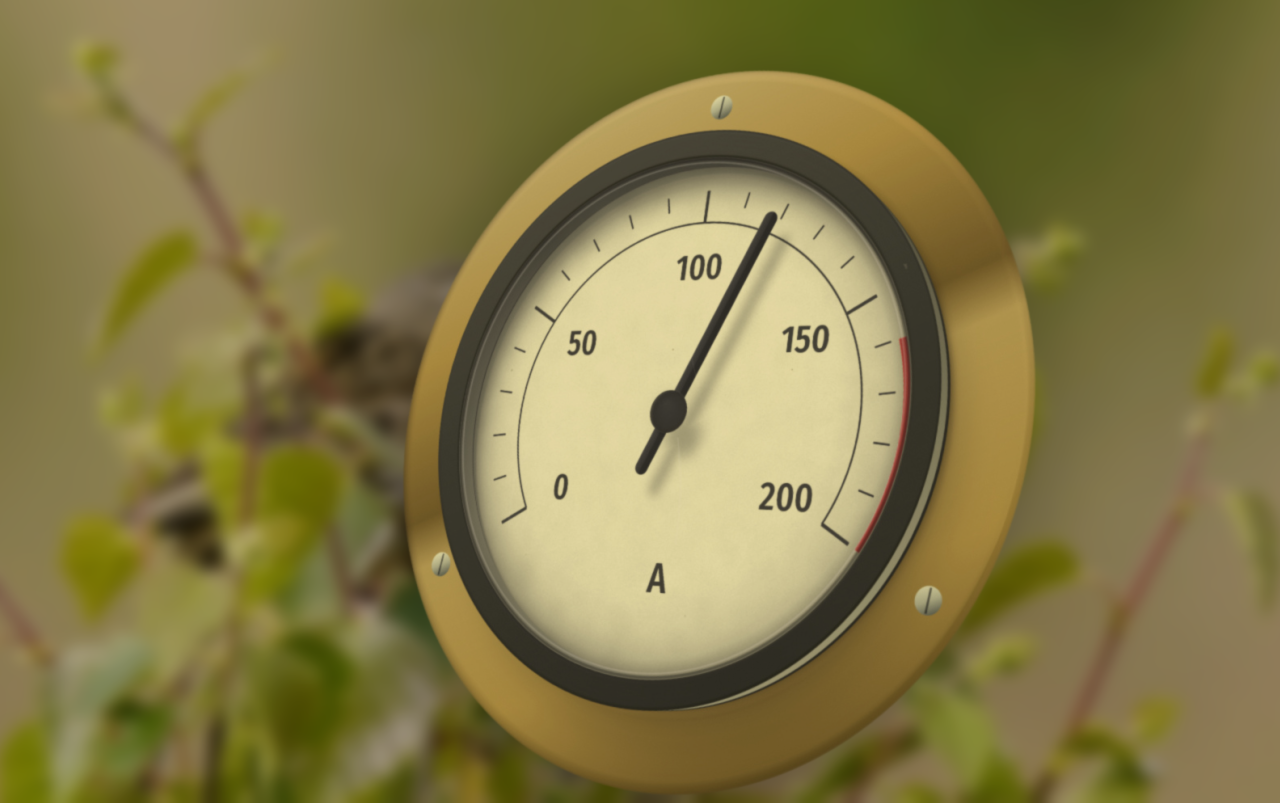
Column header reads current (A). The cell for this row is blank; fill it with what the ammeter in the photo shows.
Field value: 120 A
